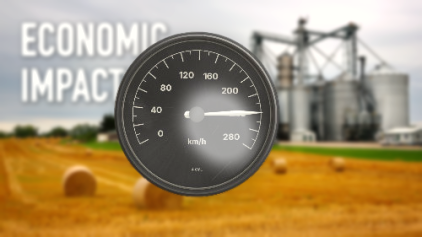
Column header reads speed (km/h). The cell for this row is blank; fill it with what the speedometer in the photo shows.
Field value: 240 km/h
